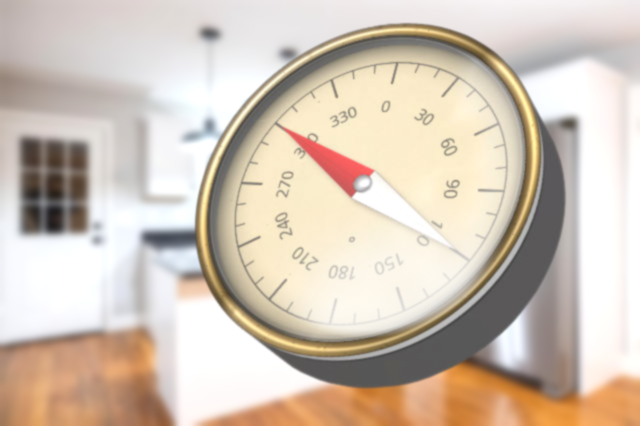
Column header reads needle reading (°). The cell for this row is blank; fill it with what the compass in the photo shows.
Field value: 300 °
